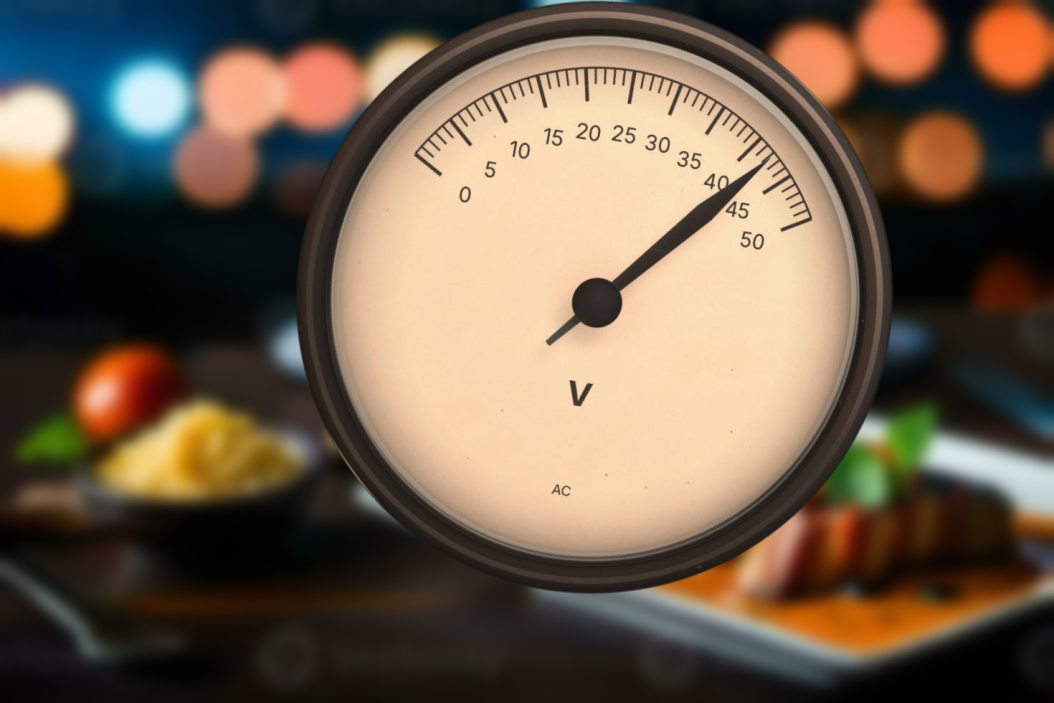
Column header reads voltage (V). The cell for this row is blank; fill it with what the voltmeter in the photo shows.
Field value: 42 V
